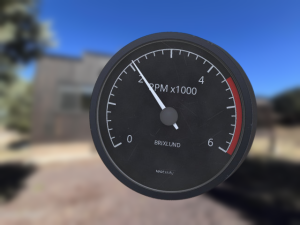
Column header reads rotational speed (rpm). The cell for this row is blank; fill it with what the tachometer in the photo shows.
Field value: 2100 rpm
